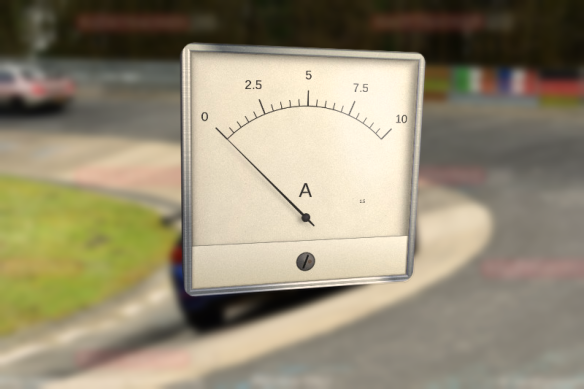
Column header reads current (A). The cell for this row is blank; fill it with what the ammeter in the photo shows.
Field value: 0 A
